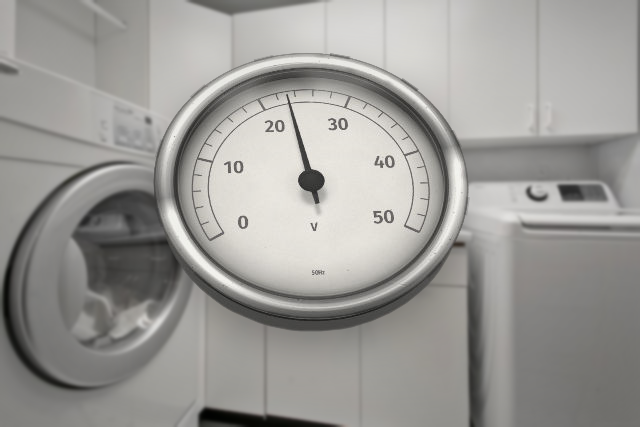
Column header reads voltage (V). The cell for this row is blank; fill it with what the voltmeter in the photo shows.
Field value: 23 V
